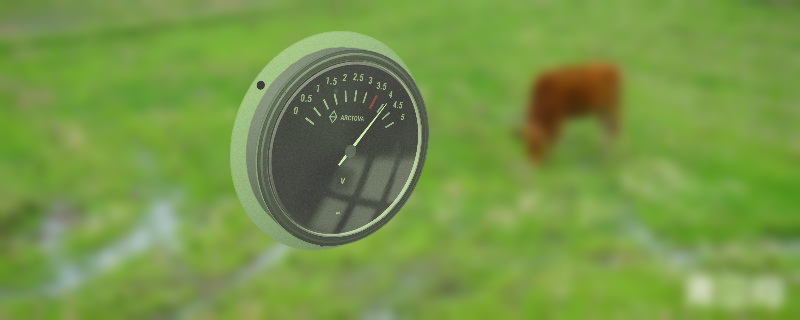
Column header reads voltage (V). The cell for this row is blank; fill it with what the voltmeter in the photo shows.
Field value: 4 V
